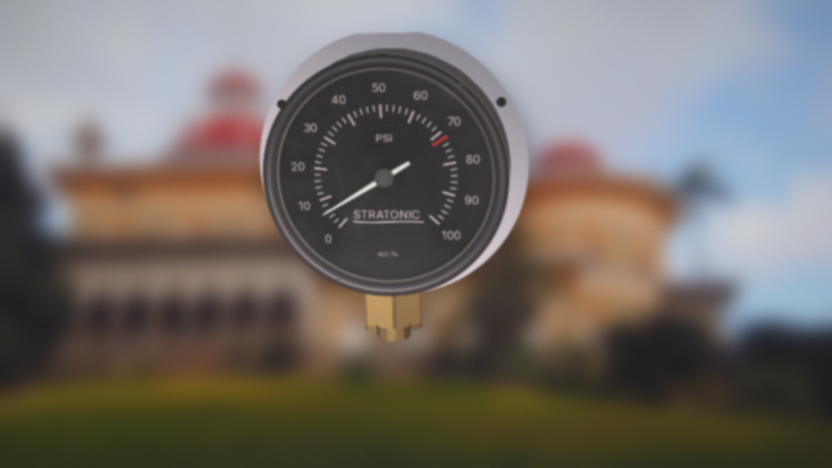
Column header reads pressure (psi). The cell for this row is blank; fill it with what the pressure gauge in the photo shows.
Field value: 6 psi
